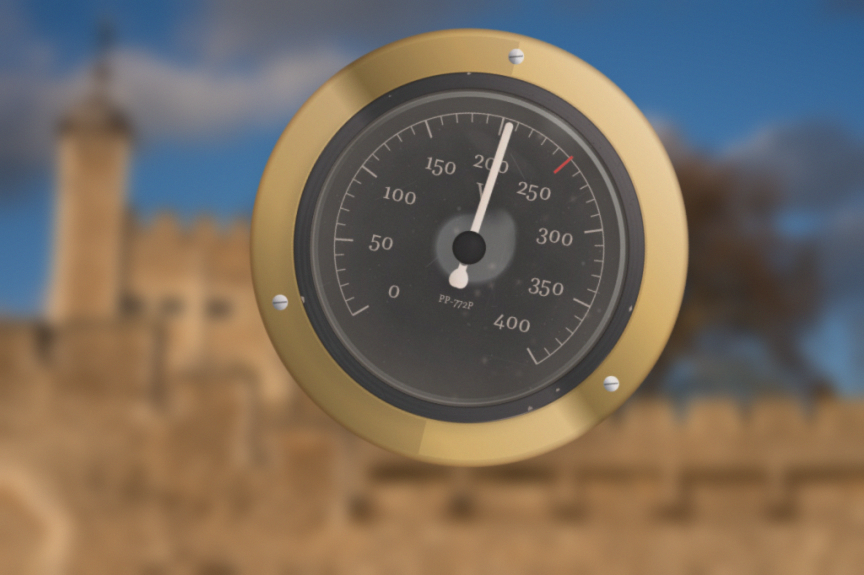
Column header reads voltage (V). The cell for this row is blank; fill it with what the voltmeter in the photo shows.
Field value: 205 V
